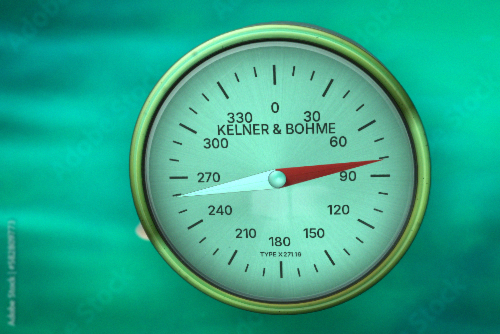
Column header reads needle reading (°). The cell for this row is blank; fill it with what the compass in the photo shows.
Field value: 80 °
